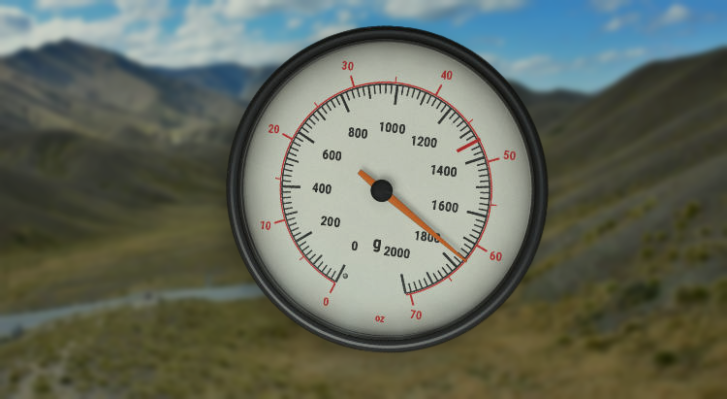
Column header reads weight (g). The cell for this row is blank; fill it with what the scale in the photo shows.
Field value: 1760 g
